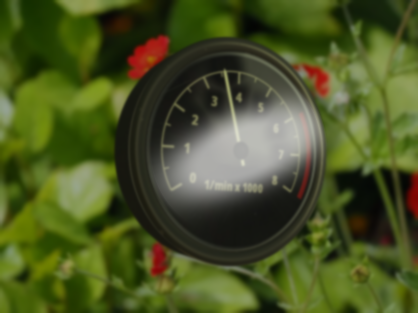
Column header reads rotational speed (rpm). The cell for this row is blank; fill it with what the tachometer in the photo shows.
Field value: 3500 rpm
